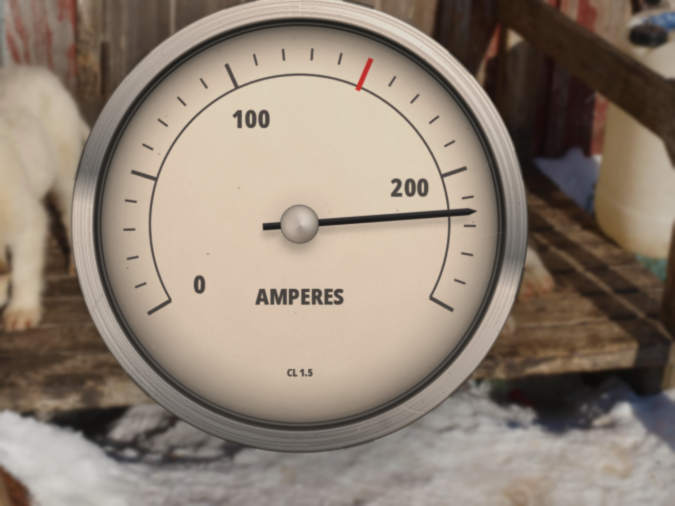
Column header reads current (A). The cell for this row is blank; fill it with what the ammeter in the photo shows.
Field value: 215 A
